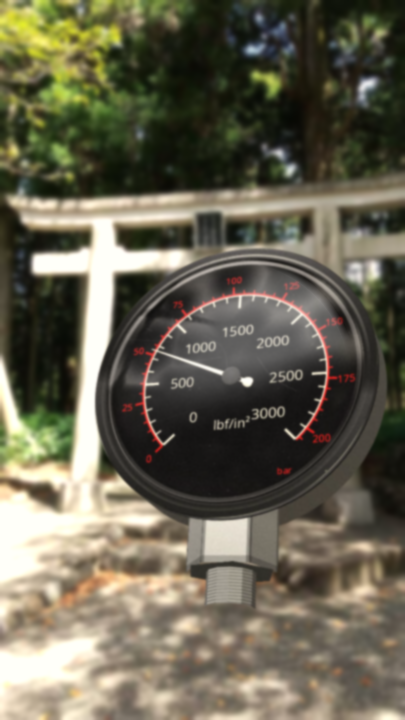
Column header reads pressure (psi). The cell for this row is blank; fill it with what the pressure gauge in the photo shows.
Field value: 750 psi
